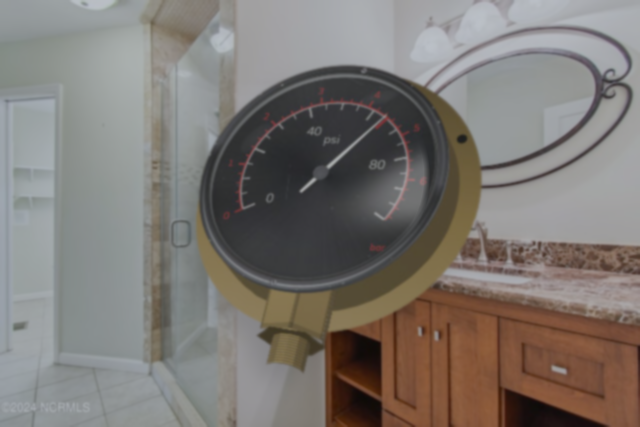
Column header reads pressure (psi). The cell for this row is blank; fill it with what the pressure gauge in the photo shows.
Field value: 65 psi
